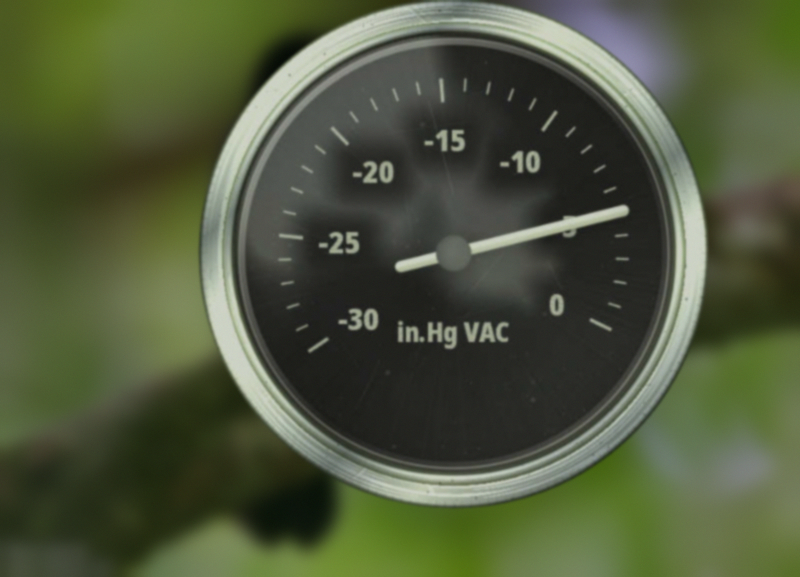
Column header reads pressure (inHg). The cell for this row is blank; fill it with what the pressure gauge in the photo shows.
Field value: -5 inHg
